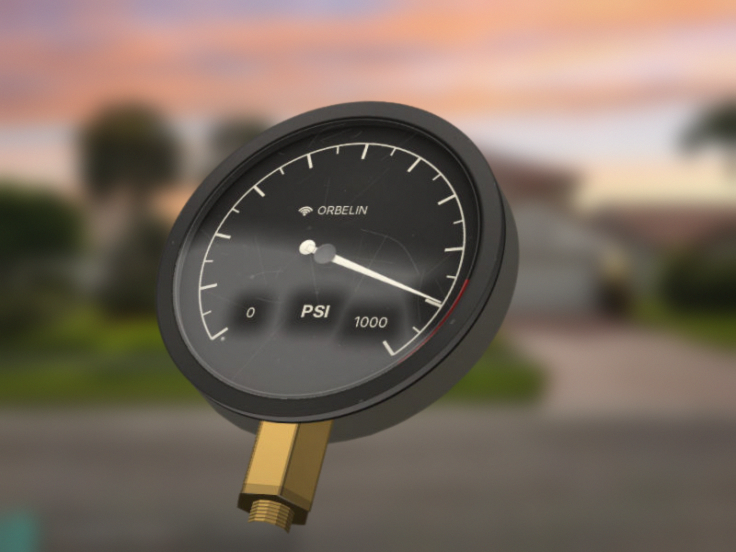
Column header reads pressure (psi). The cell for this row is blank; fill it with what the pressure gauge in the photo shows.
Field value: 900 psi
